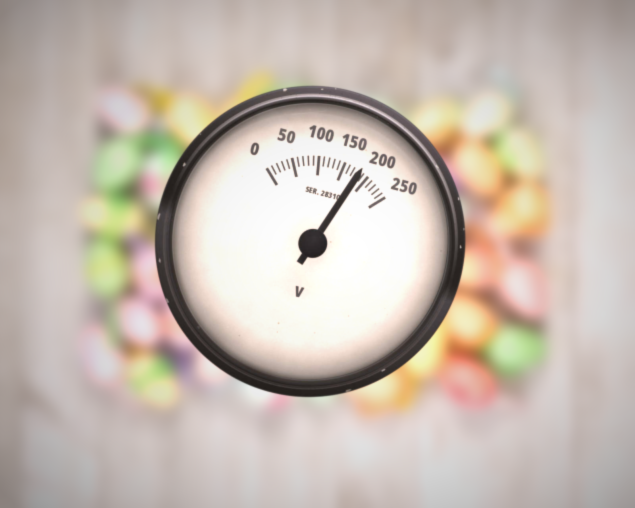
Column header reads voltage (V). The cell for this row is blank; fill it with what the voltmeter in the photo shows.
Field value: 180 V
